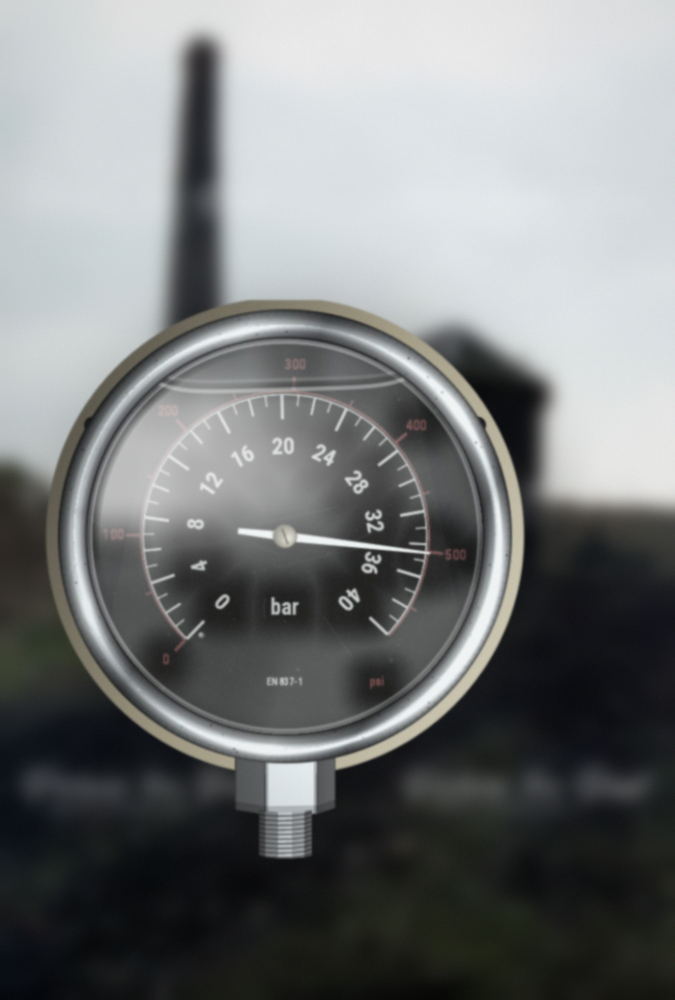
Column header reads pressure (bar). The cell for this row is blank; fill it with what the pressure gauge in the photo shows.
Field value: 34.5 bar
